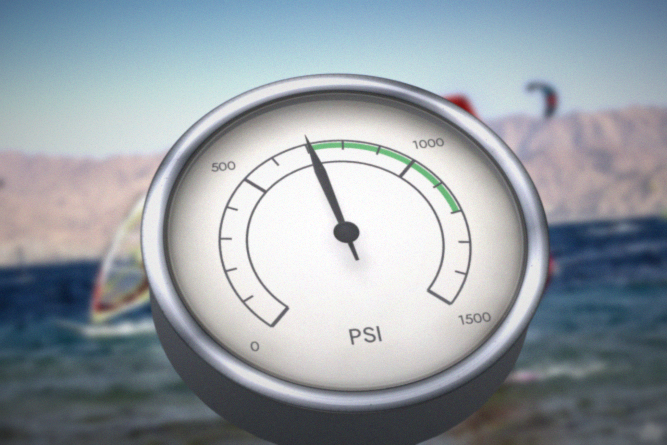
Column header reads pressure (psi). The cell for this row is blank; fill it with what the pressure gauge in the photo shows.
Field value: 700 psi
